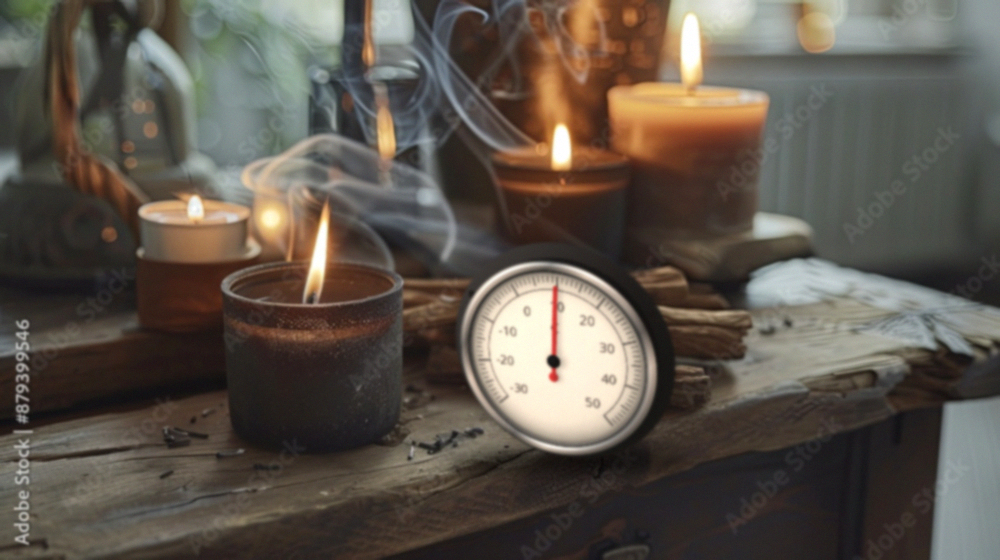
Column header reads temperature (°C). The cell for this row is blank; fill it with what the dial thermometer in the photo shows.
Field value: 10 °C
